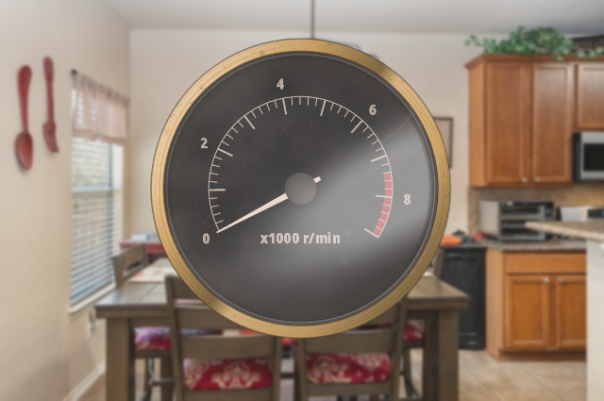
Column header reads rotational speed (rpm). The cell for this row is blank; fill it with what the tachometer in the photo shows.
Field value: 0 rpm
